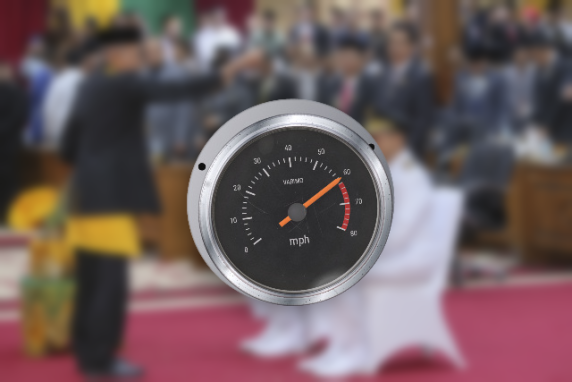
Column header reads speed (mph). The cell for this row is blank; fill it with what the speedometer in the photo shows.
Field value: 60 mph
